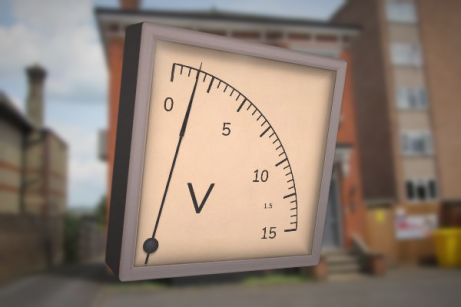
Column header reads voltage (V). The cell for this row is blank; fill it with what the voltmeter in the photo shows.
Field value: 1.5 V
